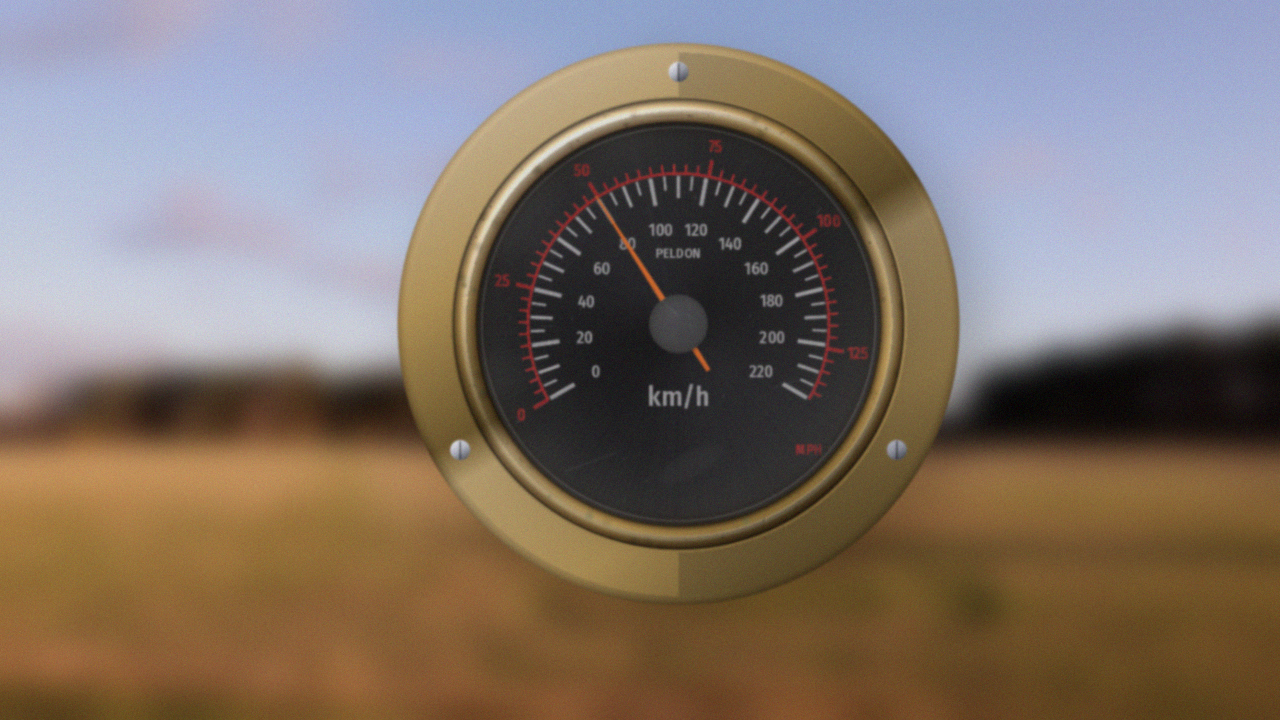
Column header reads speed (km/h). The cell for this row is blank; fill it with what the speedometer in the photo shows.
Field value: 80 km/h
